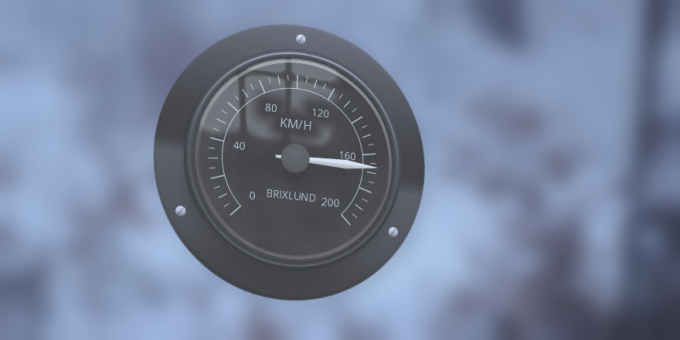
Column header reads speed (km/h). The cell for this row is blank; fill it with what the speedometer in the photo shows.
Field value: 167.5 km/h
